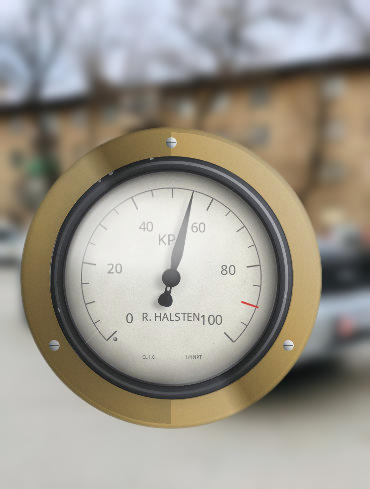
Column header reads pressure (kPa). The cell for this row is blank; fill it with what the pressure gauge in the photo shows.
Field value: 55 kPa
